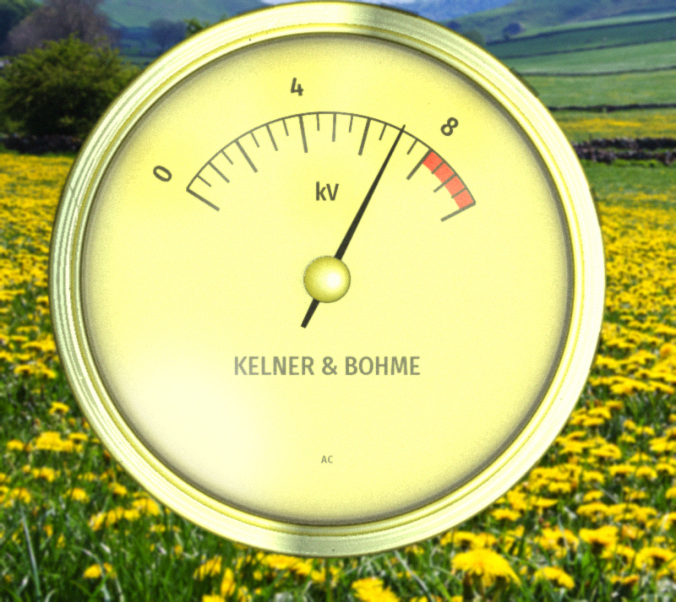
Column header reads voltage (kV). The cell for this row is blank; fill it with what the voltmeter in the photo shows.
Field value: 7 kV
